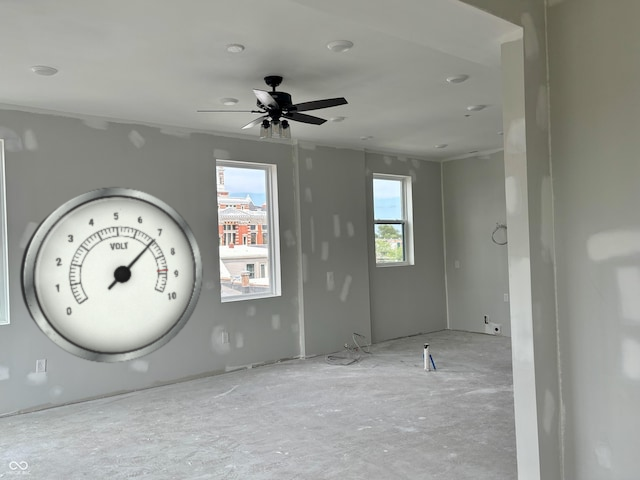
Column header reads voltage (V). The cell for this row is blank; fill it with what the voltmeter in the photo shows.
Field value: 7 V
